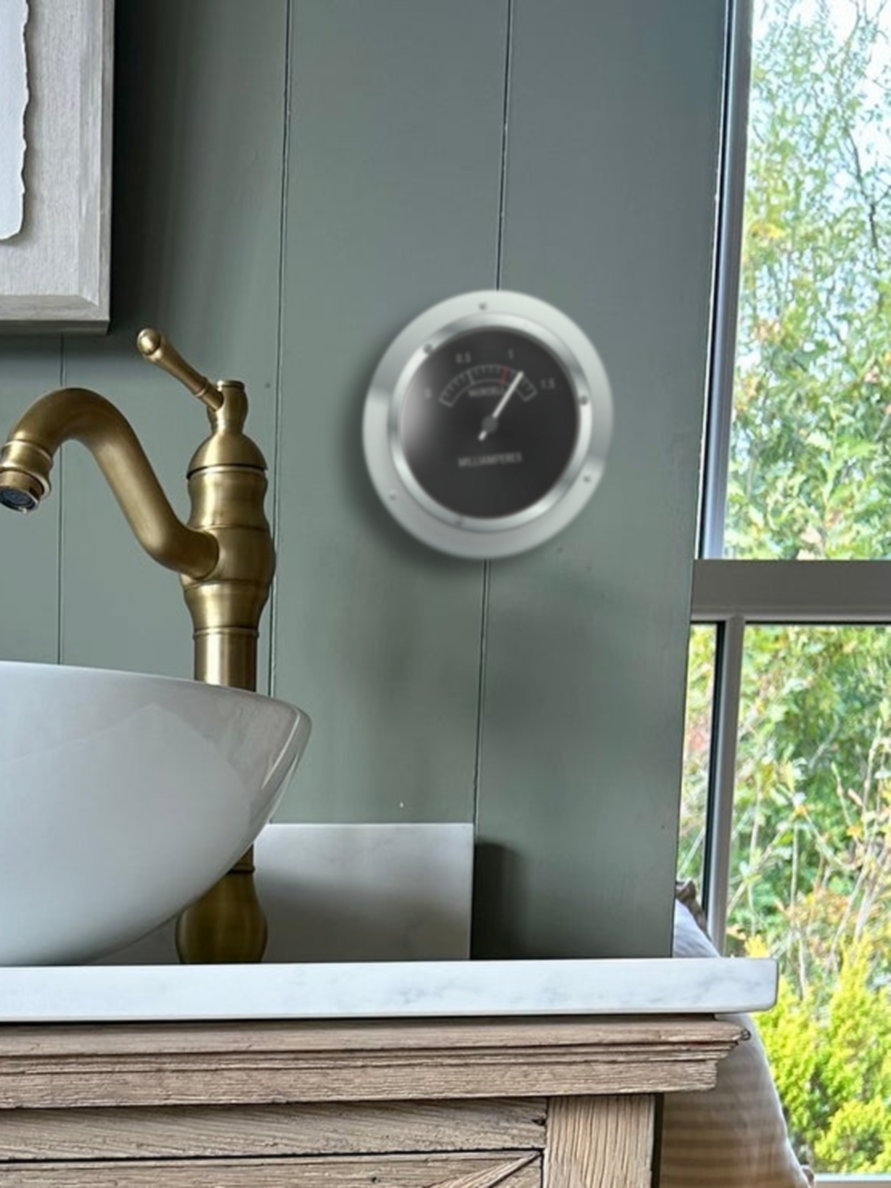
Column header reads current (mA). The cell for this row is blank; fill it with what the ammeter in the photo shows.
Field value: 1.2 mA
